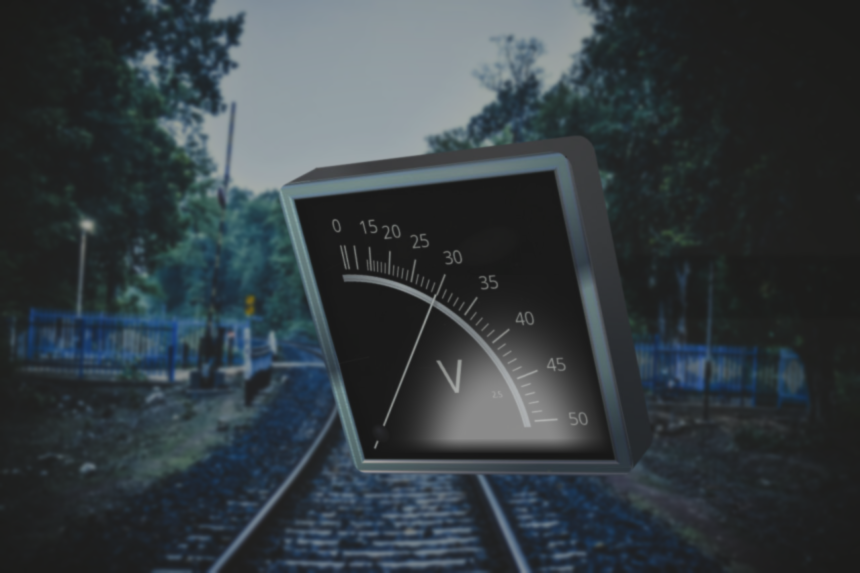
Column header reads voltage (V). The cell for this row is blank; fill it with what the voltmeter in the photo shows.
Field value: 30 V
